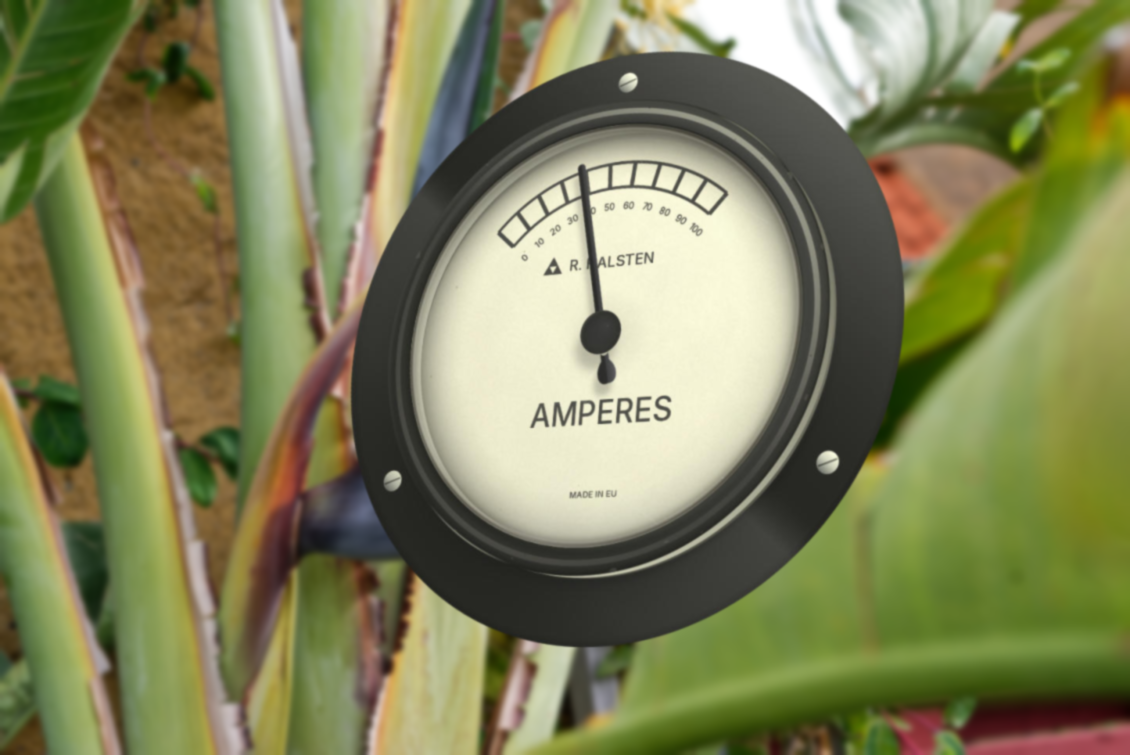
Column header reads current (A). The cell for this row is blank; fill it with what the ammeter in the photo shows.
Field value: 40 A
